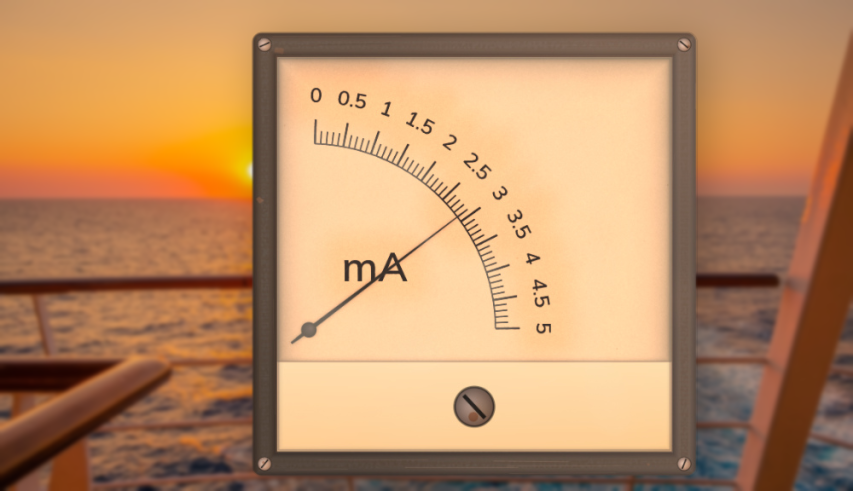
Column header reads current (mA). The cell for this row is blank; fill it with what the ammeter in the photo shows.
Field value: 2.9 mA
